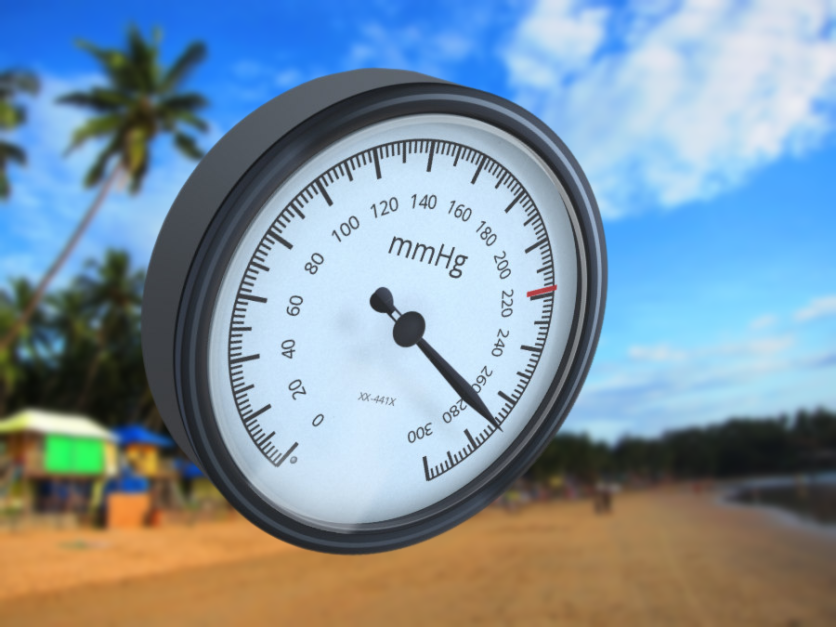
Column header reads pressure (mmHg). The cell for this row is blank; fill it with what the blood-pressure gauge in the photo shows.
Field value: 270 mmHg
